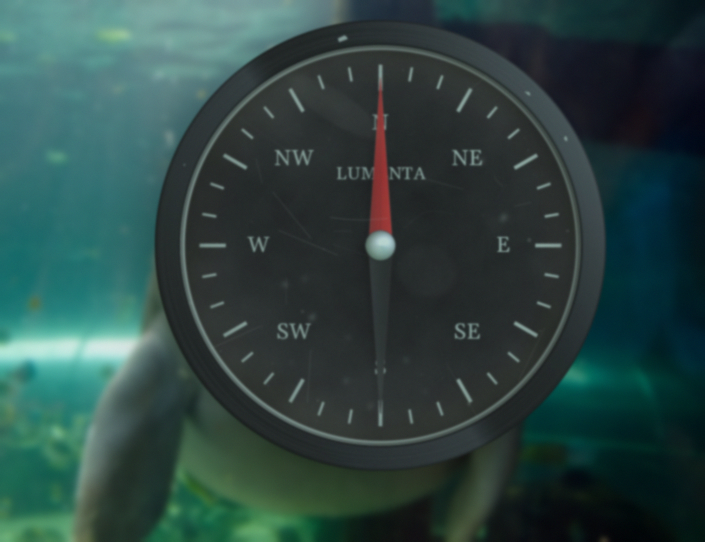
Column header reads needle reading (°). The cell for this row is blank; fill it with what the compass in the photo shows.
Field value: 0 °
